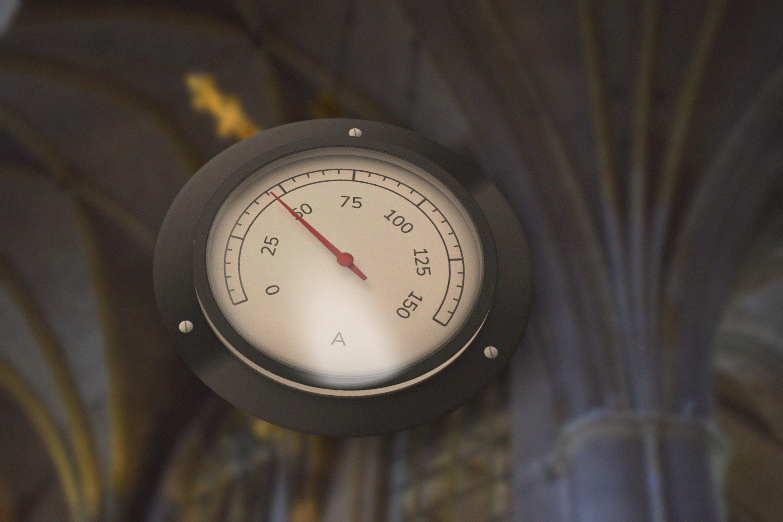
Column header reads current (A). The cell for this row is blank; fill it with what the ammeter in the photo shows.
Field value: 45 A
